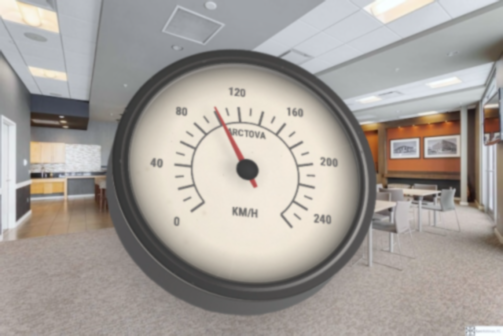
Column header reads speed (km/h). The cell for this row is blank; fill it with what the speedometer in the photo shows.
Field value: 100 km/h
